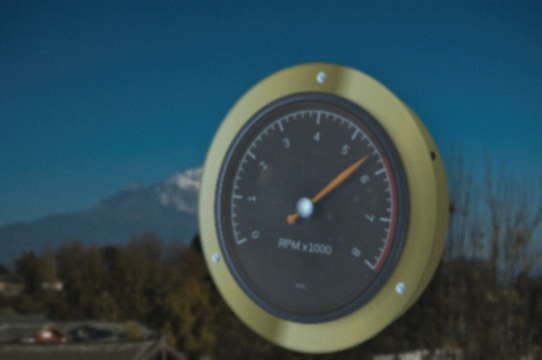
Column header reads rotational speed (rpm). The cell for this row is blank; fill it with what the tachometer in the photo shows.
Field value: 5600 rpm
